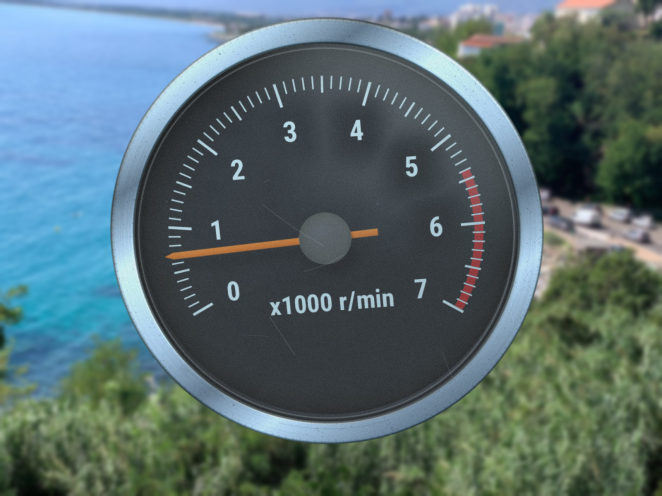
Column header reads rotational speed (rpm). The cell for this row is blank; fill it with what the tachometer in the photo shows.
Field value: 700 rpm
